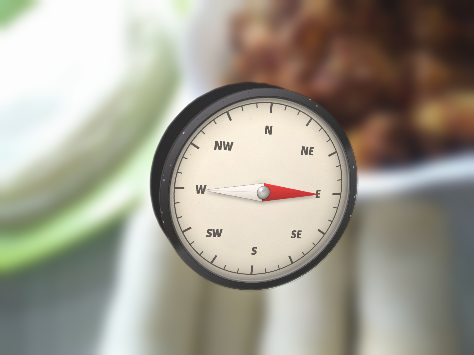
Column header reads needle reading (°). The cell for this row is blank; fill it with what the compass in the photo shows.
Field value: 90 °
